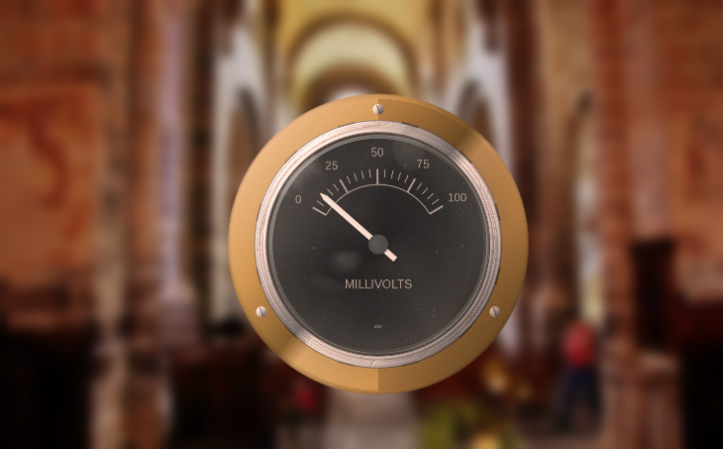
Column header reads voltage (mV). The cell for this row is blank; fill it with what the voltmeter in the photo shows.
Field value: 10 mV
